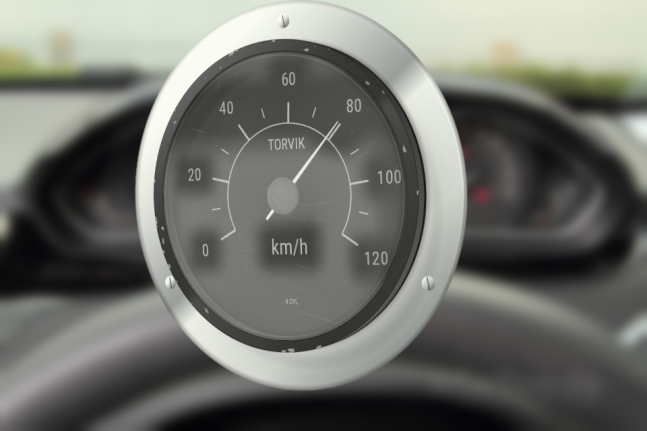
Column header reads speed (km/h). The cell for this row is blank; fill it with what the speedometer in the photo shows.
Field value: 80 km/h
